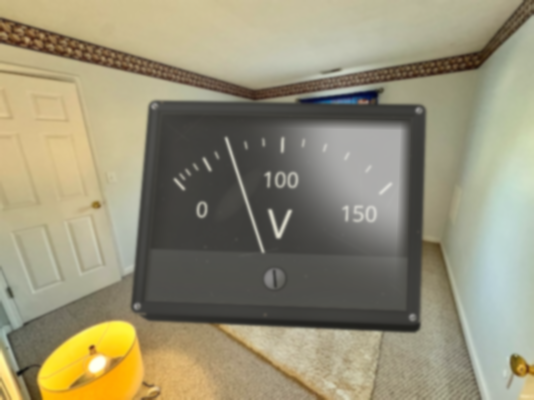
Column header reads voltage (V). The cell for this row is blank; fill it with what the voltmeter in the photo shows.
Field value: 70 V
